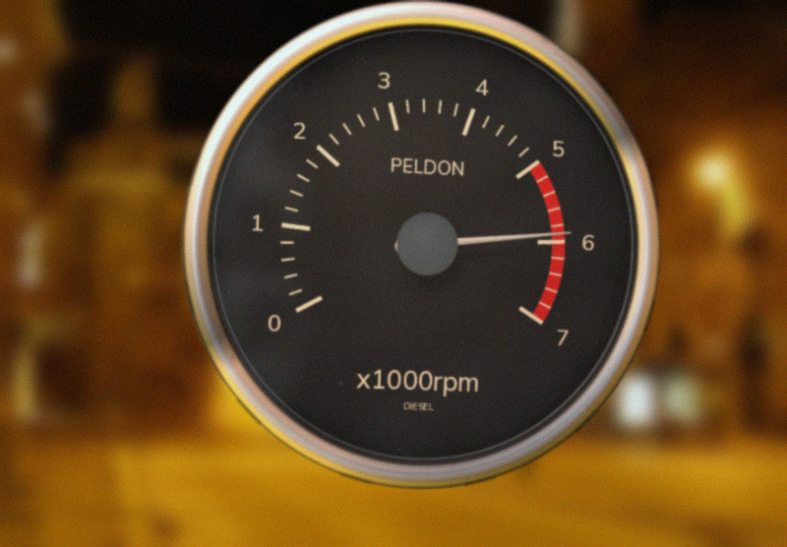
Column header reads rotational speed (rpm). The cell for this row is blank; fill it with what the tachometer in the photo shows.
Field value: 5900 rpm
